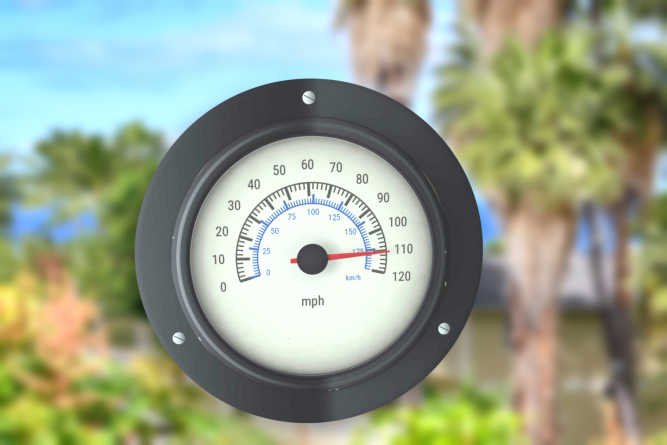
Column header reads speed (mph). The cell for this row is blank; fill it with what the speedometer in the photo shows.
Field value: 110 mph
